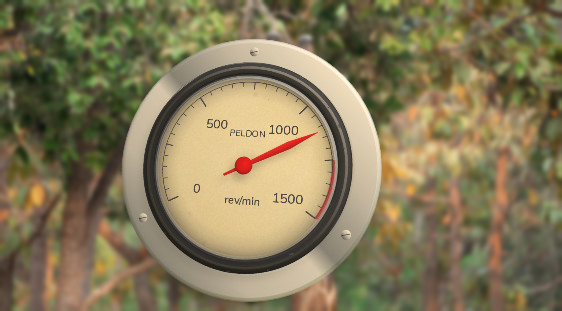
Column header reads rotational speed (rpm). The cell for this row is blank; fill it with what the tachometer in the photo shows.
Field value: 1125 rpm
